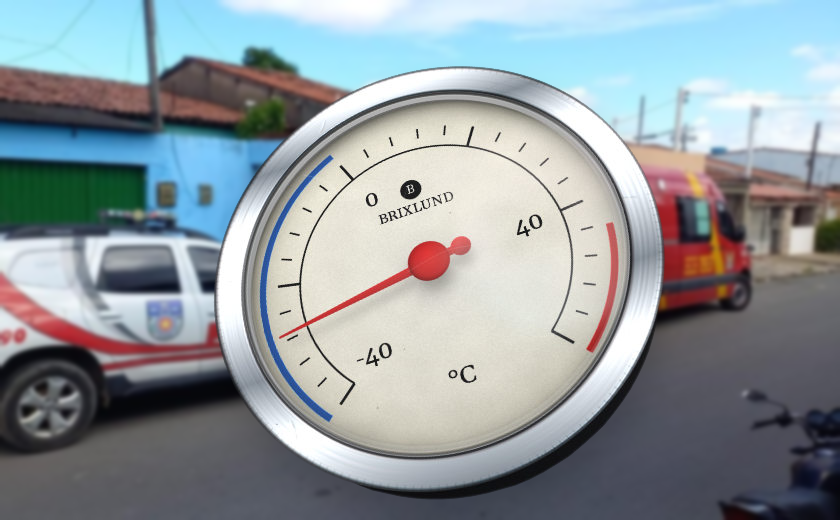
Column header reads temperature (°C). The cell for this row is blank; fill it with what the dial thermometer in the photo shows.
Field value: -28 °C
